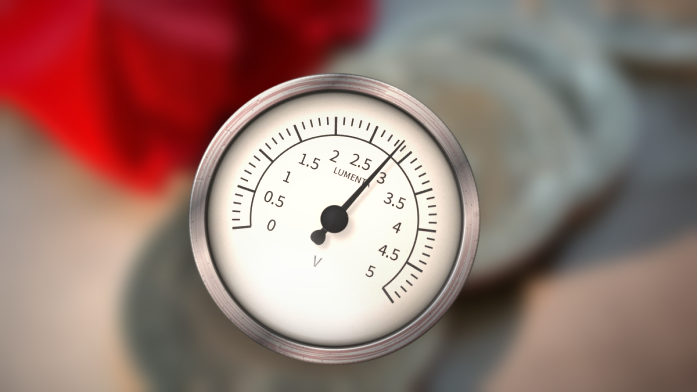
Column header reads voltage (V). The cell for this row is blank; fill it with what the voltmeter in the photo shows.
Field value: 2.85 V
